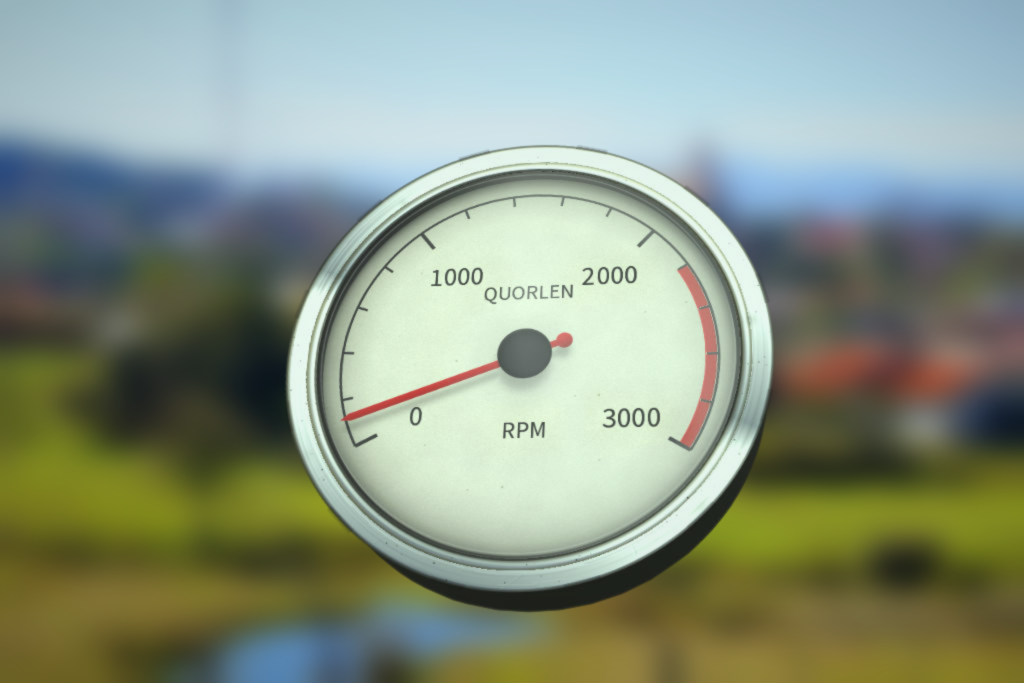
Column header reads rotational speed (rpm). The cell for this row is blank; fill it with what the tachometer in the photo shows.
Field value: 100 rpm
